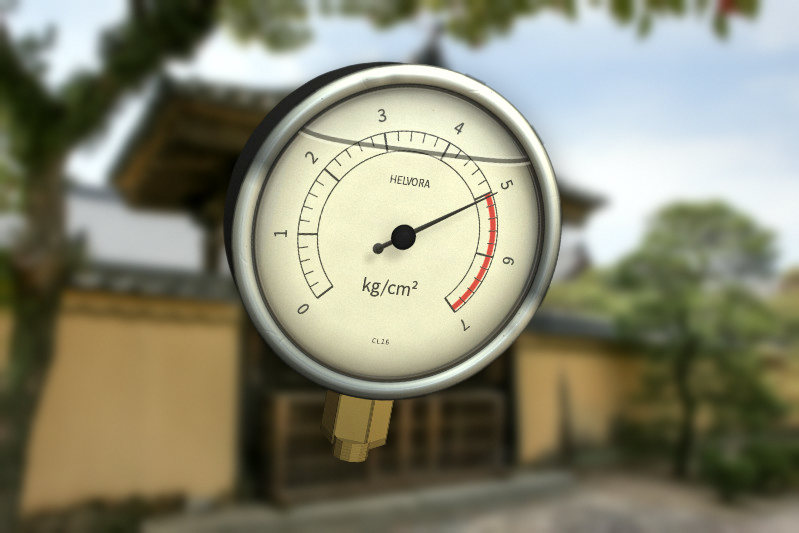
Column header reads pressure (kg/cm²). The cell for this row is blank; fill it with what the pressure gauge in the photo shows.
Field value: 5 kg/cm²
